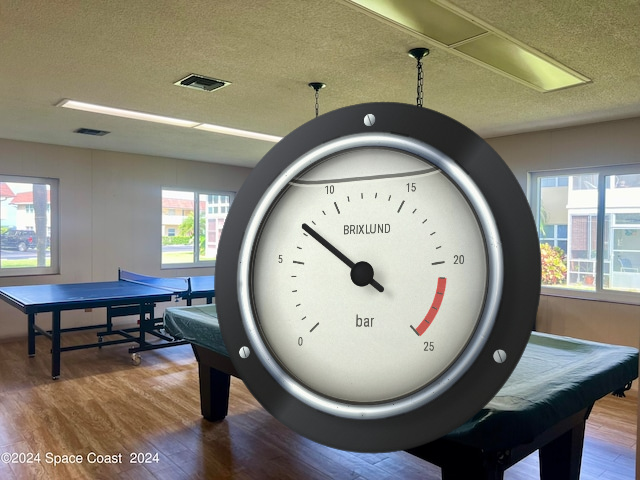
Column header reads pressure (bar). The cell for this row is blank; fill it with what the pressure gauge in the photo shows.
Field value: 7.5 bar
